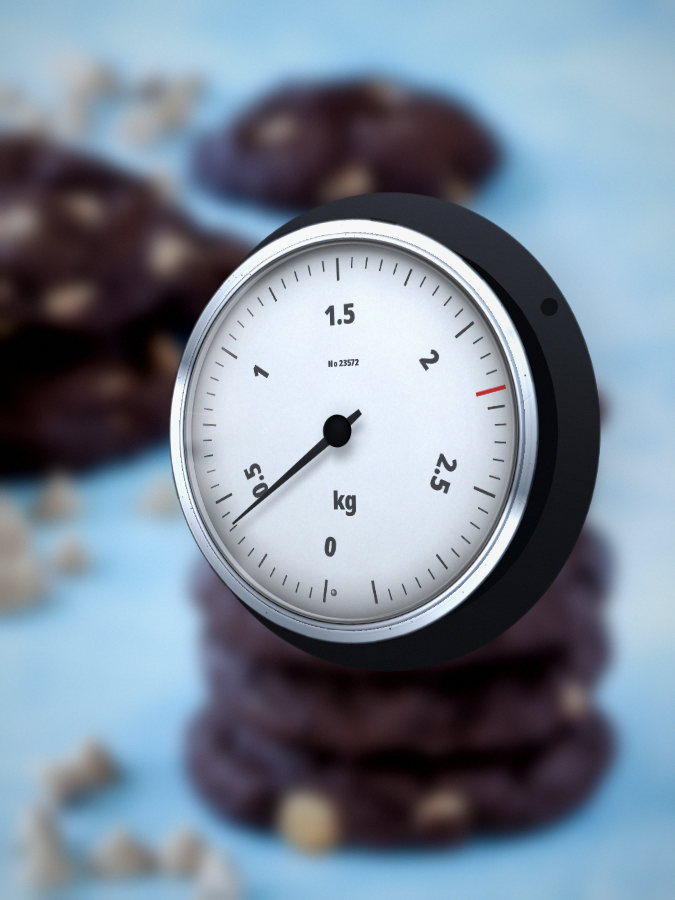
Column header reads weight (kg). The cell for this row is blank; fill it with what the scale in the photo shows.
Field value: 0.4 kg
